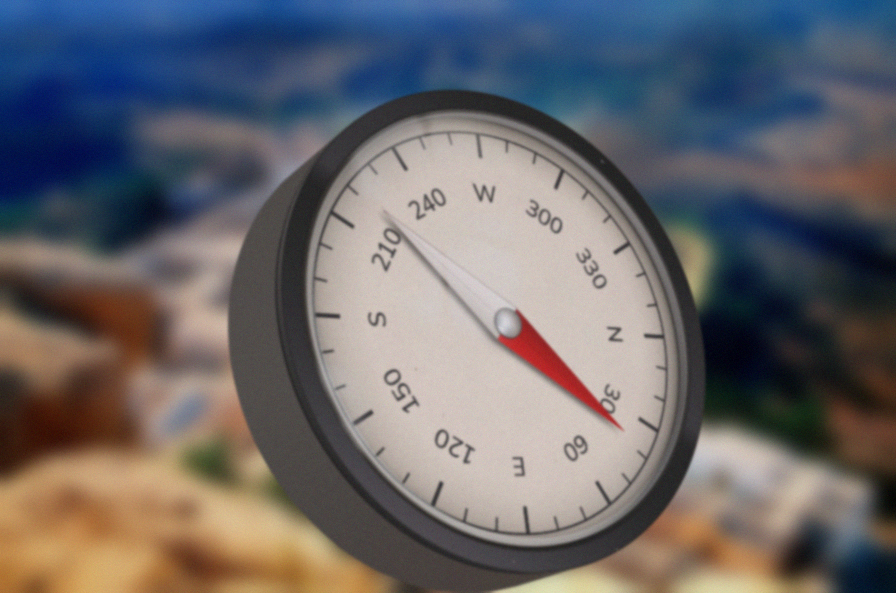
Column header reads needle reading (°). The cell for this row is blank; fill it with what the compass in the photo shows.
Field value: 40 °
